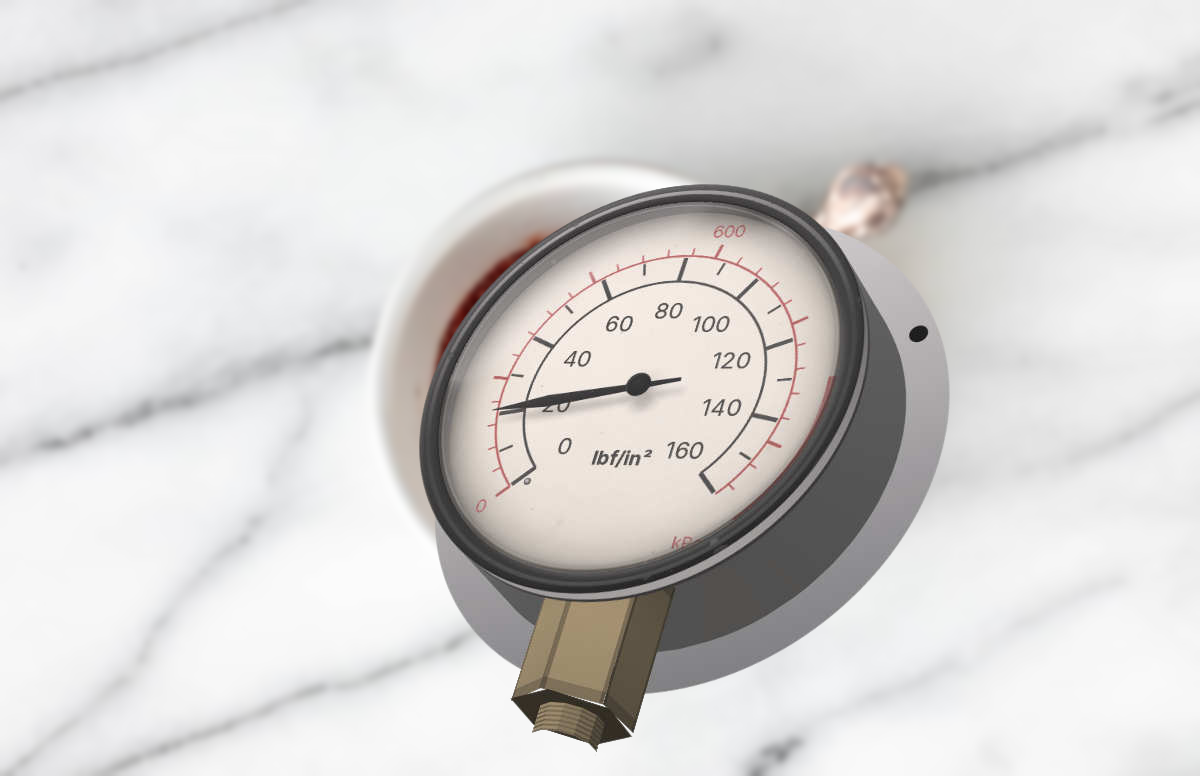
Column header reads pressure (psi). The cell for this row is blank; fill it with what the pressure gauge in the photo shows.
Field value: 20 psi
